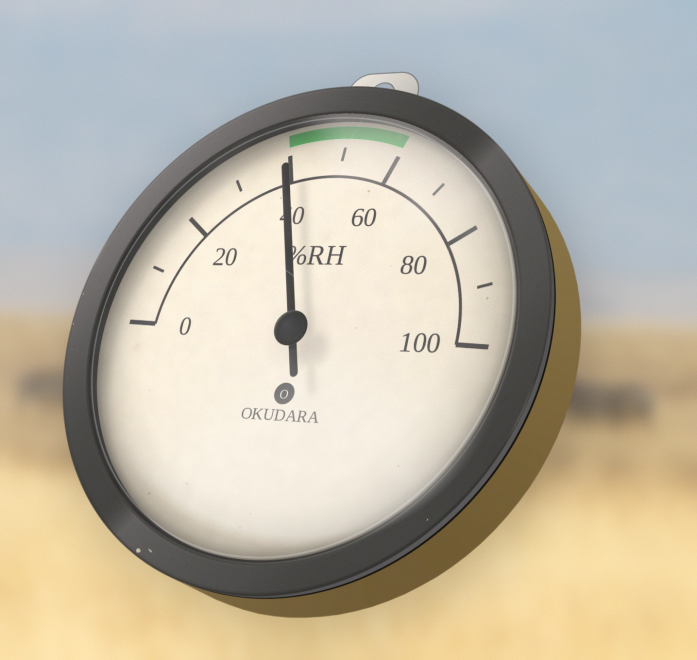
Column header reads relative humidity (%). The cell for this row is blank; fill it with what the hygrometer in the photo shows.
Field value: 40 %
